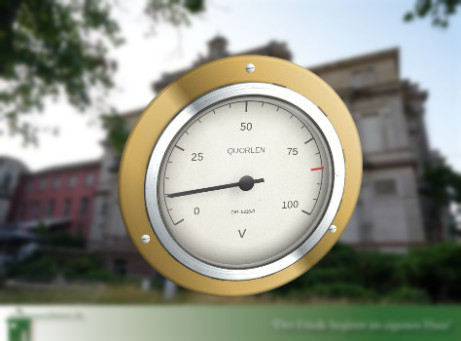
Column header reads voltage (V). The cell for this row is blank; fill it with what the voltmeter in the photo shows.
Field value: 10 V
